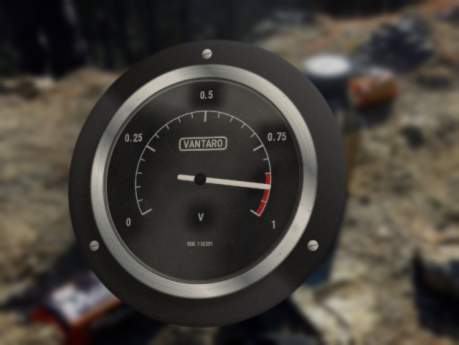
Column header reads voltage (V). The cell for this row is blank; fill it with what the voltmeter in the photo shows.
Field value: 0.9 V
